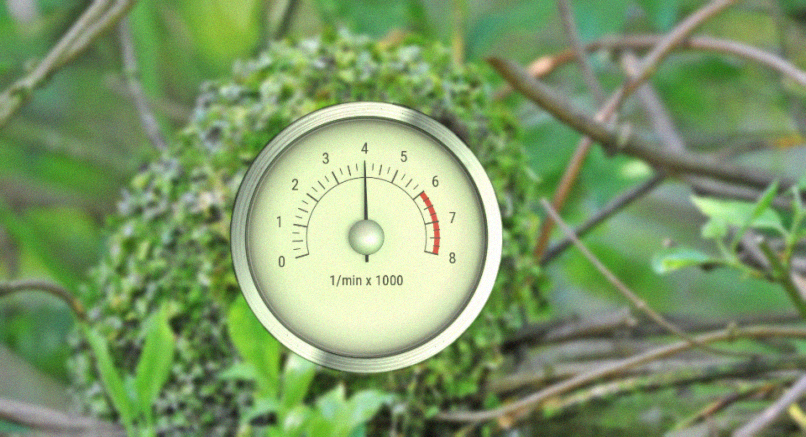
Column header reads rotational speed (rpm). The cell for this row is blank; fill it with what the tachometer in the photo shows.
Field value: 4000 rpm
